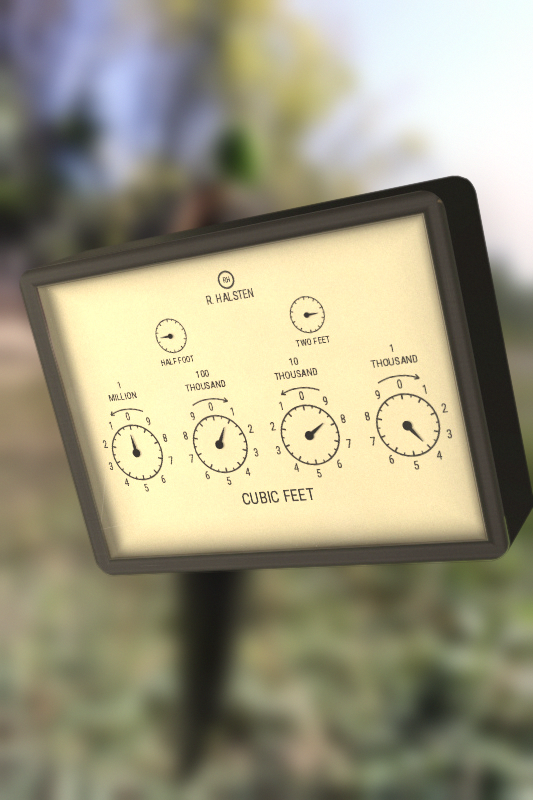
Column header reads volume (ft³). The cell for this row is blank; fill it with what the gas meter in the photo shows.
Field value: 8400 ft³
